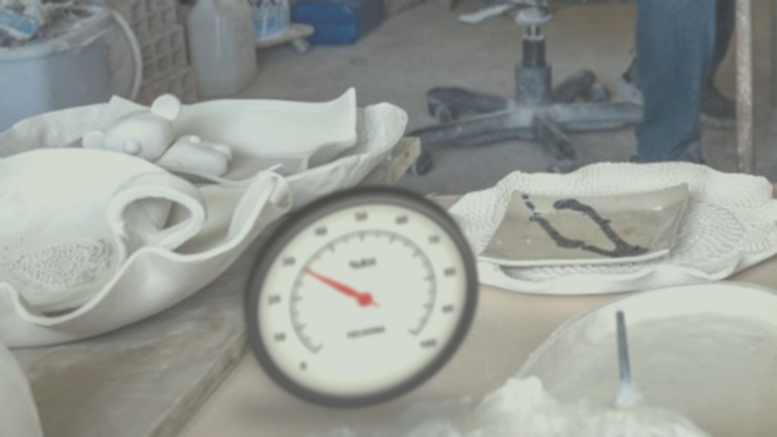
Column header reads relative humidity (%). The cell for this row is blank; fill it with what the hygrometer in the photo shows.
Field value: 30 %
